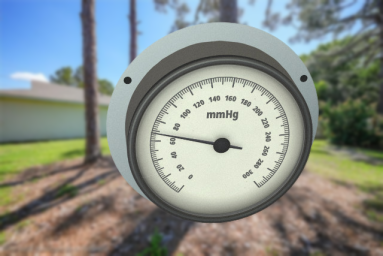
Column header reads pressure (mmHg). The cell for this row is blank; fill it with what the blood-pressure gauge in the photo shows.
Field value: 70 mmHg
